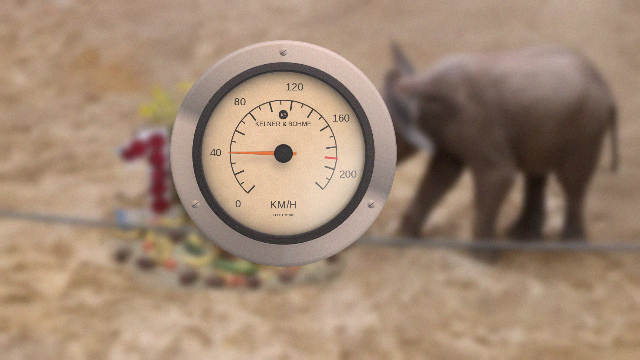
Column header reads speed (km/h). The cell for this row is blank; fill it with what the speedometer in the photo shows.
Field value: 40 km/h
